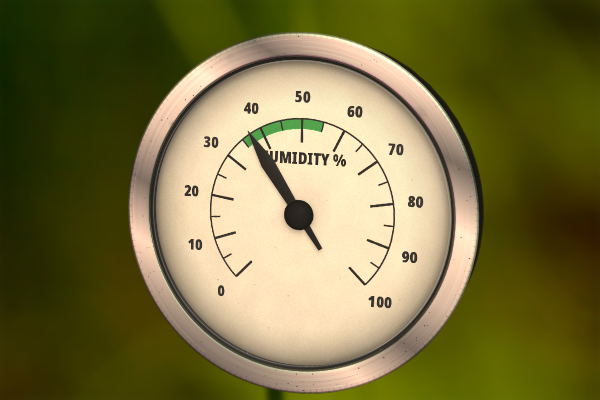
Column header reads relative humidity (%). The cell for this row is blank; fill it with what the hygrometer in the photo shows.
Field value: 37.5 %
